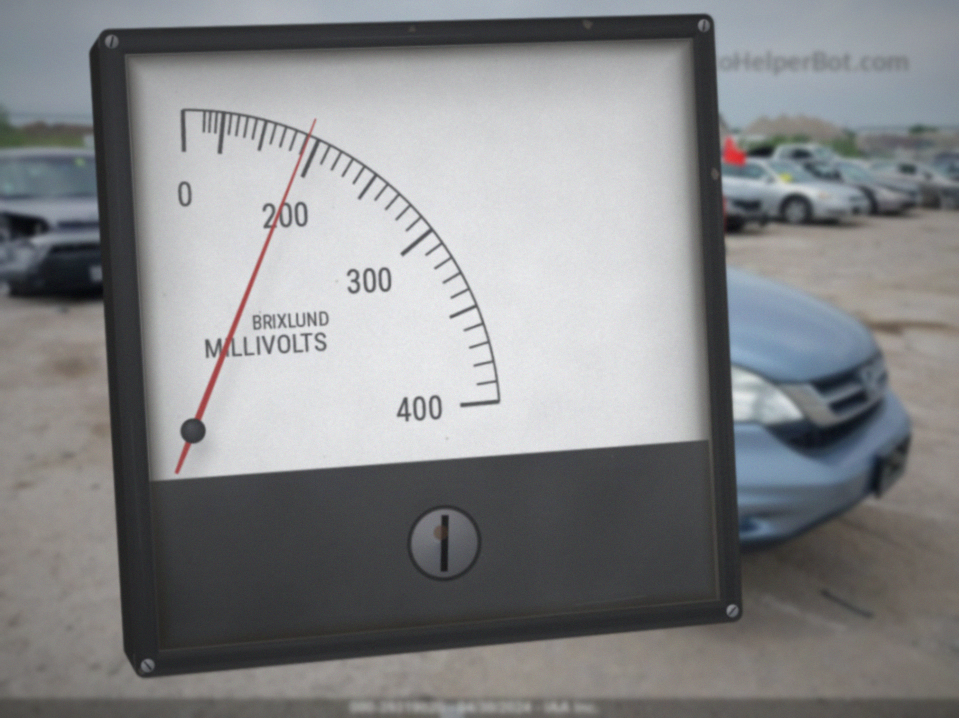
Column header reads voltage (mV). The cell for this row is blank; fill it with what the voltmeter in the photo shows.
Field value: 190 mV
